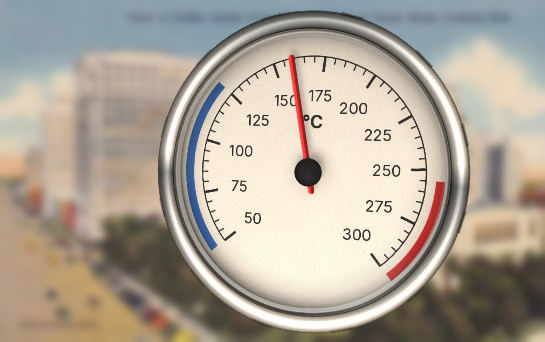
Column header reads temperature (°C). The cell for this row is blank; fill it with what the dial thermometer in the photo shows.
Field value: 160 °C
